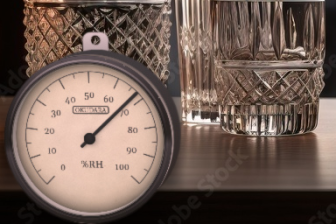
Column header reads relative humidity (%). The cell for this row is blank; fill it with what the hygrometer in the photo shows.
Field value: 67.5 %
